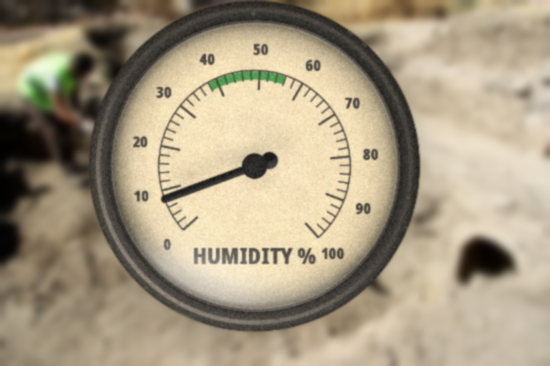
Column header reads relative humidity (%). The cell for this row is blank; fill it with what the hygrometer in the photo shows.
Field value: 8 %
